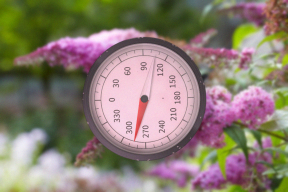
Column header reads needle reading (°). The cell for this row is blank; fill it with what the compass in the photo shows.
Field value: 285 °
